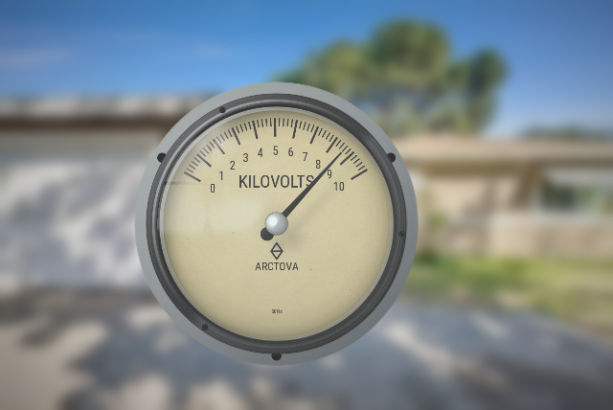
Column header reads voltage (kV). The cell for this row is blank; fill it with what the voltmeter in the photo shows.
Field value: 8.6 kV
